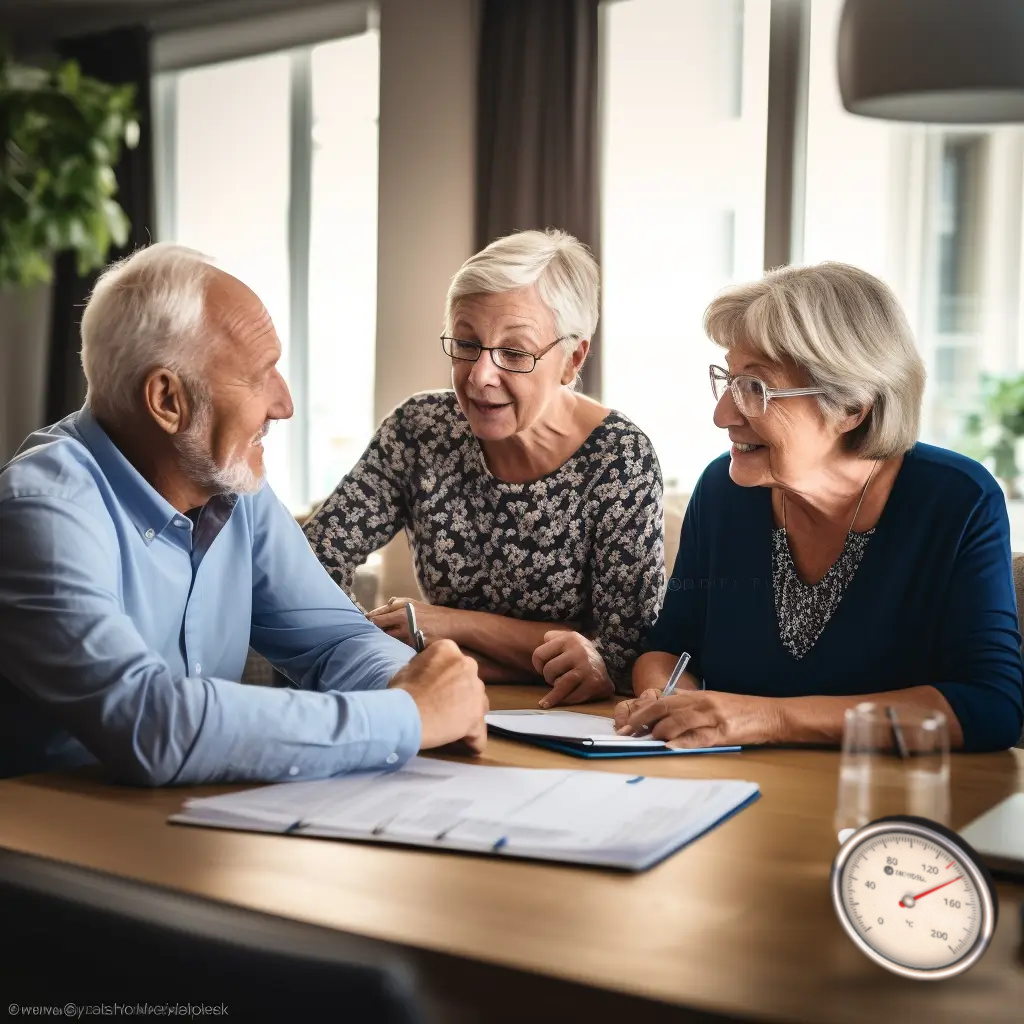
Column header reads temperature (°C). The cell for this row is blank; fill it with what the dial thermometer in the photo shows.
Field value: 140 °C
